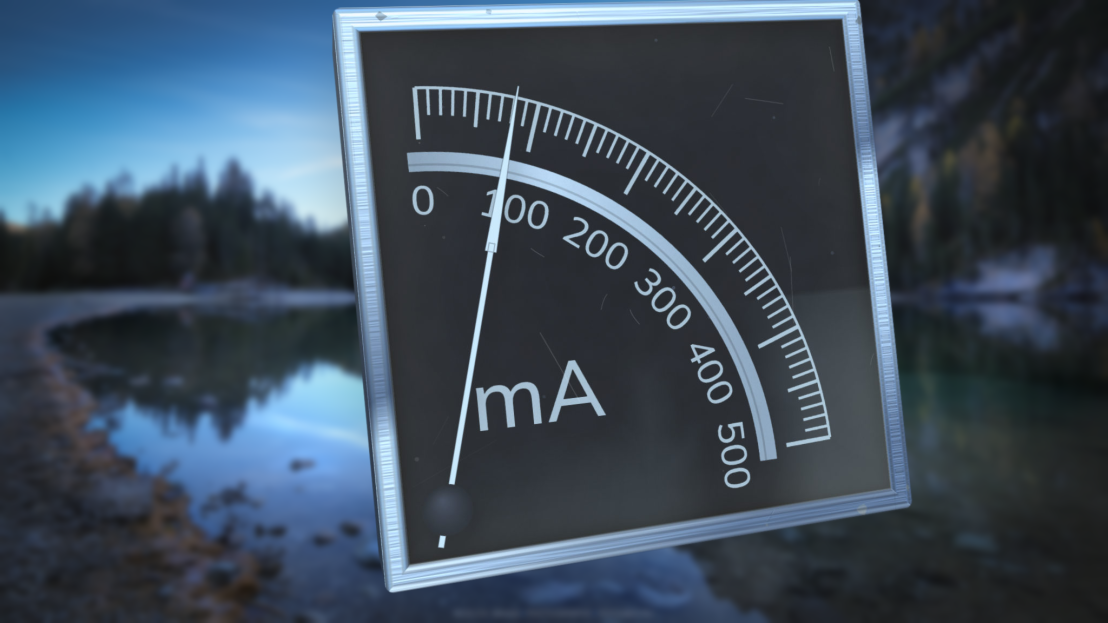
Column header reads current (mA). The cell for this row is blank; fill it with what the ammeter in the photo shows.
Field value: 80 mA
